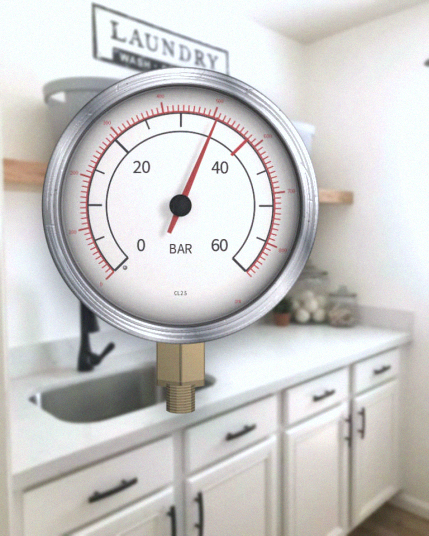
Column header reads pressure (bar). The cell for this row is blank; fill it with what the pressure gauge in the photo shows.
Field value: 35 bar
